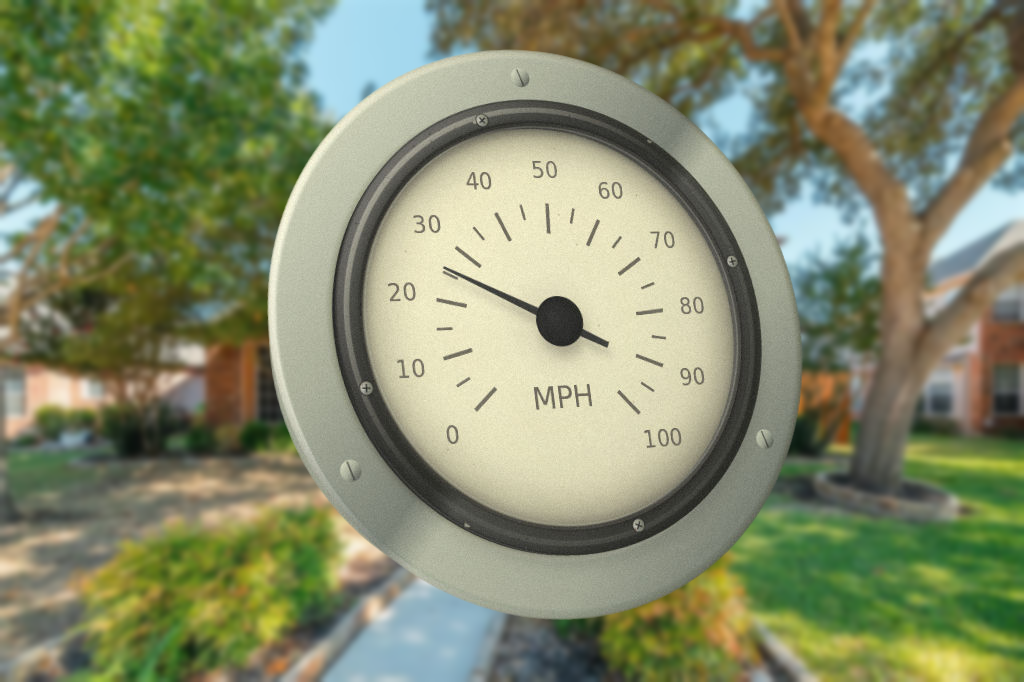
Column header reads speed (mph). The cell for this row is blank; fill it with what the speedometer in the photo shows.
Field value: 25 mph
